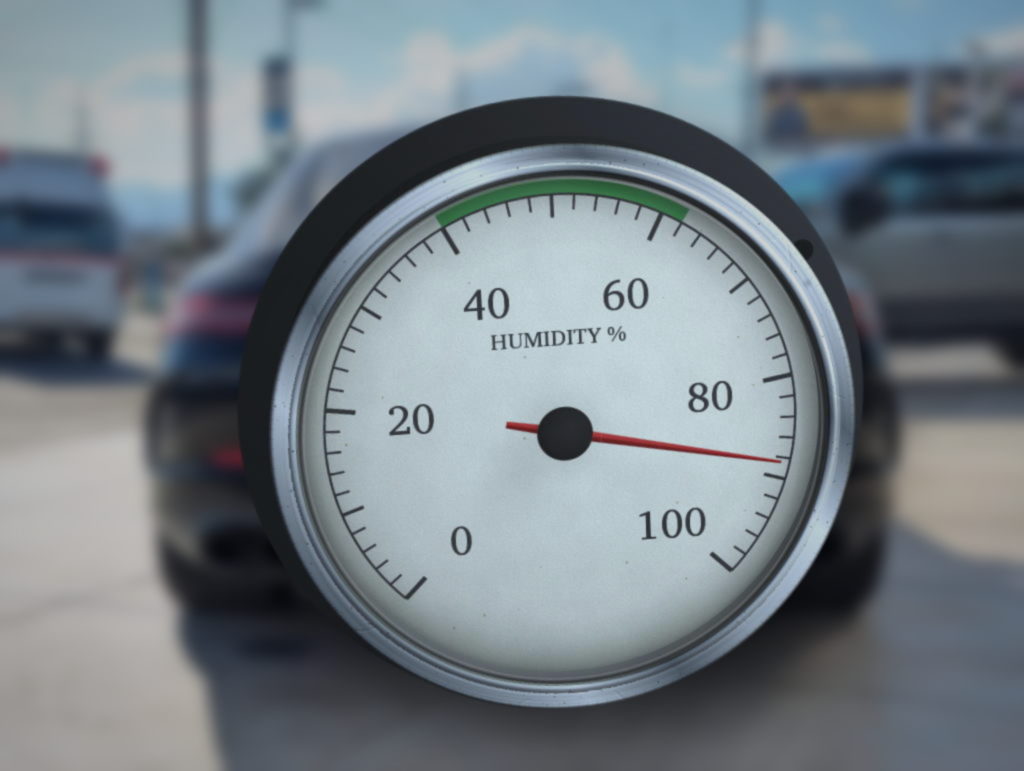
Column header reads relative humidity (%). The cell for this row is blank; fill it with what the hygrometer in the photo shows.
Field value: 88 %
